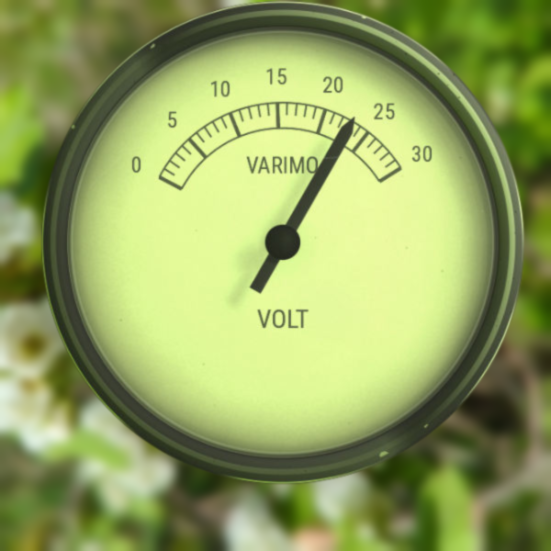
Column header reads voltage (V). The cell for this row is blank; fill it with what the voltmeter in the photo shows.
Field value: 23 V
